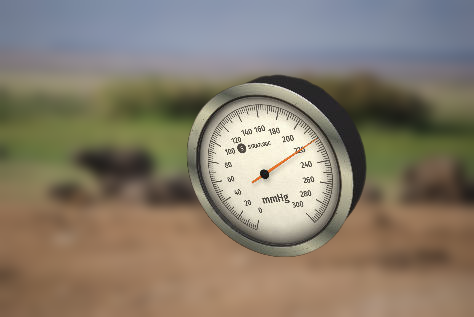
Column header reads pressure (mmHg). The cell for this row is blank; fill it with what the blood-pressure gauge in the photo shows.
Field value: 220 mmHg
